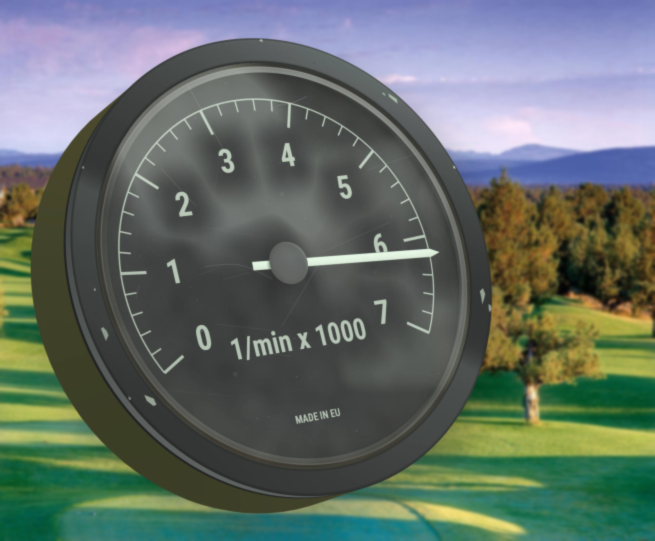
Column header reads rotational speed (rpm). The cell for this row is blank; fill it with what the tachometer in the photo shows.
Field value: 6200 rpm
